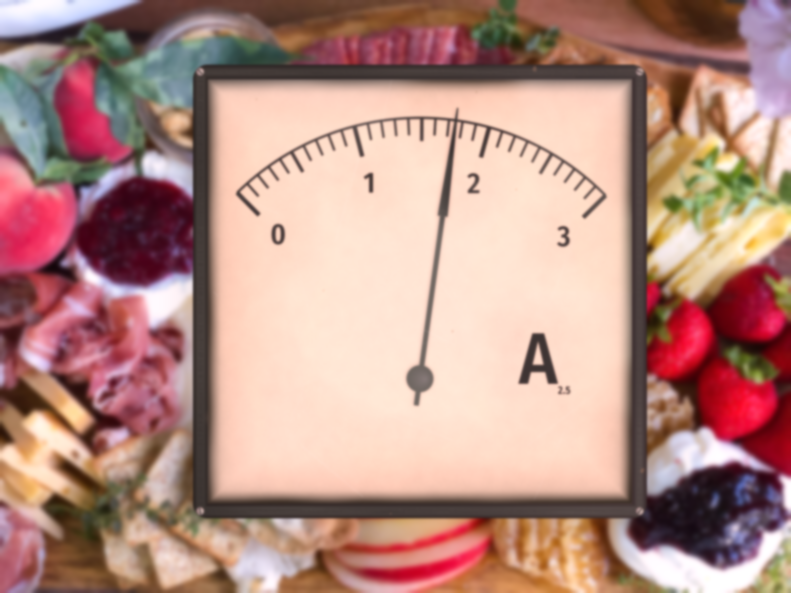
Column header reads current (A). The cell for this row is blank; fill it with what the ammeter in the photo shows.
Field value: 1.75 A
